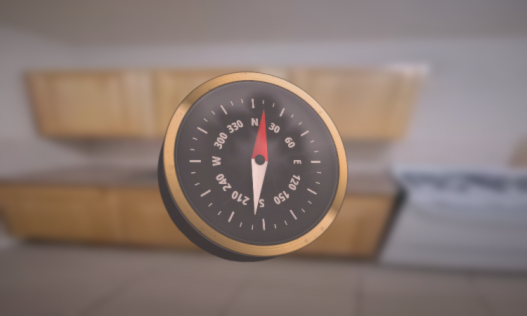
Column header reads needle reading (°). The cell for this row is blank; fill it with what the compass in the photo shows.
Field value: 10 °
